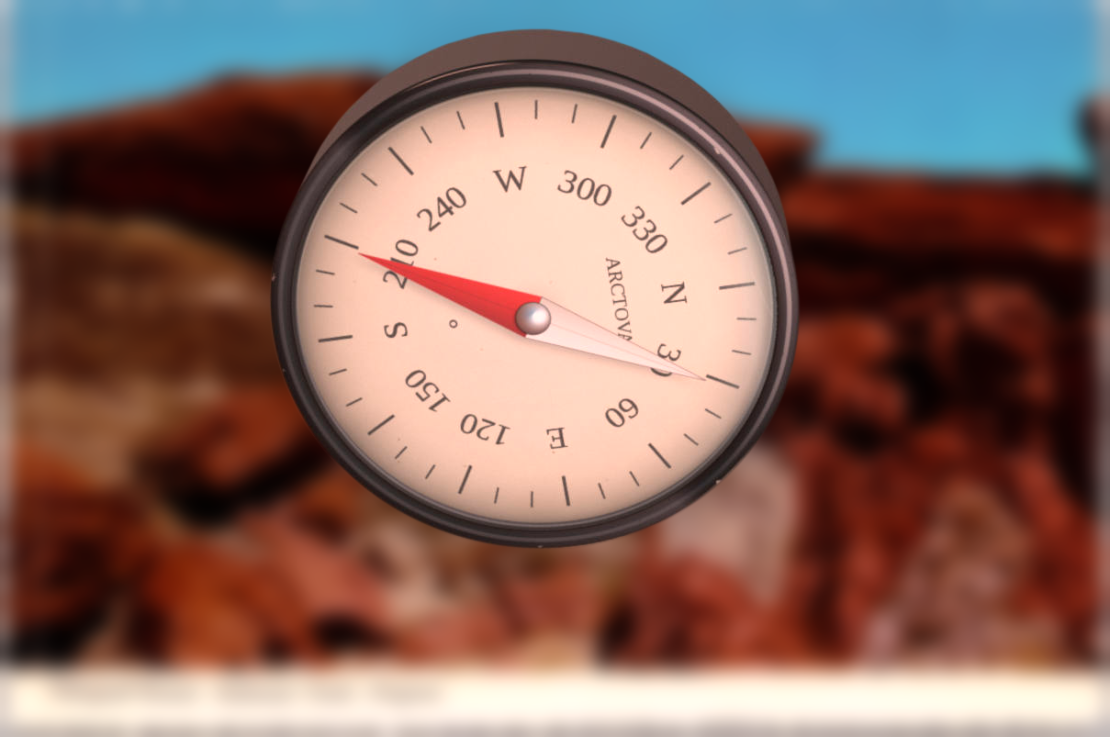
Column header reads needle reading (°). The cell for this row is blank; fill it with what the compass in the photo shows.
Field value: 210 °
